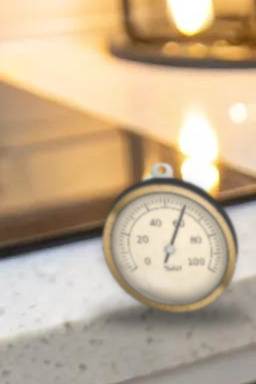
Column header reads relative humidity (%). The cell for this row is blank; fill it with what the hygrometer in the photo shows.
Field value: 60 %
